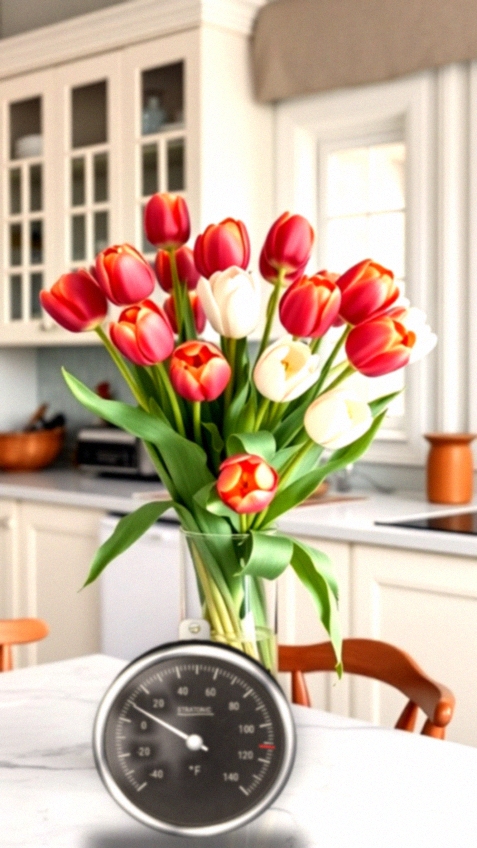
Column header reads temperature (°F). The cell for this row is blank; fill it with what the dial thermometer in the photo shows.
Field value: 10 °F
